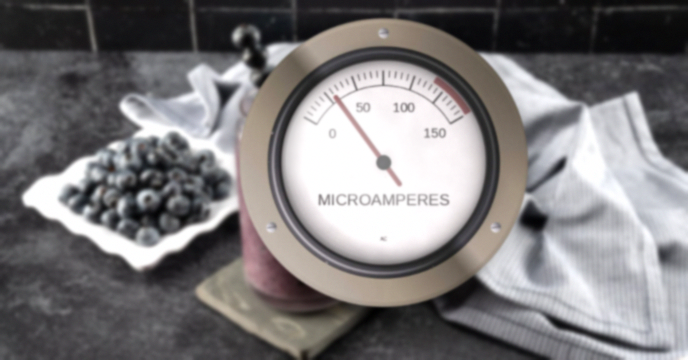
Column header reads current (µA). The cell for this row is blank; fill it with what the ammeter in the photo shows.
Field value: 30 µA
